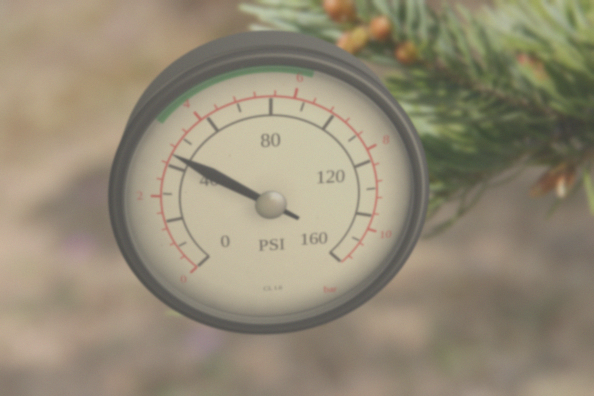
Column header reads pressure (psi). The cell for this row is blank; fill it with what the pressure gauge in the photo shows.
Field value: 45 psi
